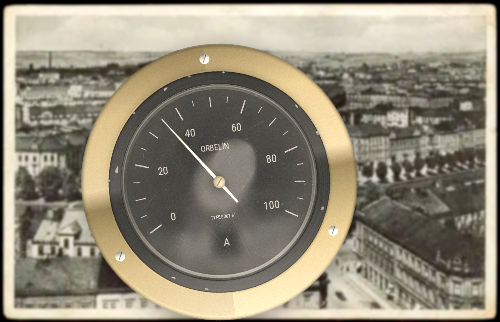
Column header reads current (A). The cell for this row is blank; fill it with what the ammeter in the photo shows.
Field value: 35 A
